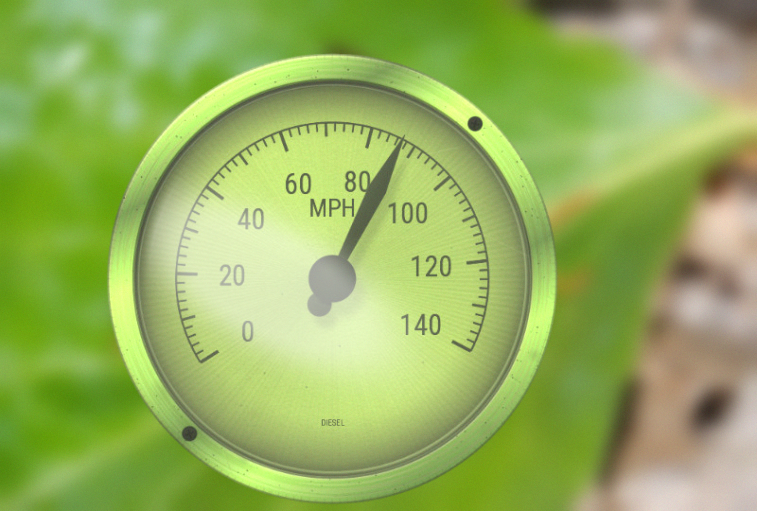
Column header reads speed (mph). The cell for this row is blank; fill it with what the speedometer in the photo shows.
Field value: 87 mph
